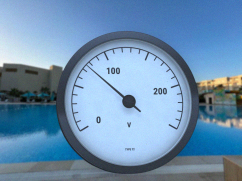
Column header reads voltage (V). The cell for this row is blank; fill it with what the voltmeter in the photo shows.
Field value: 75 V
